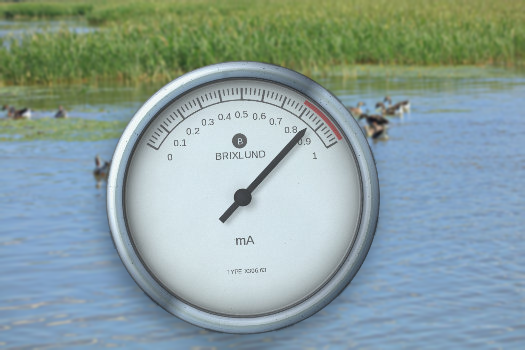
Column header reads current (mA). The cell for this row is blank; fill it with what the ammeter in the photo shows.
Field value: 0.86 mA
